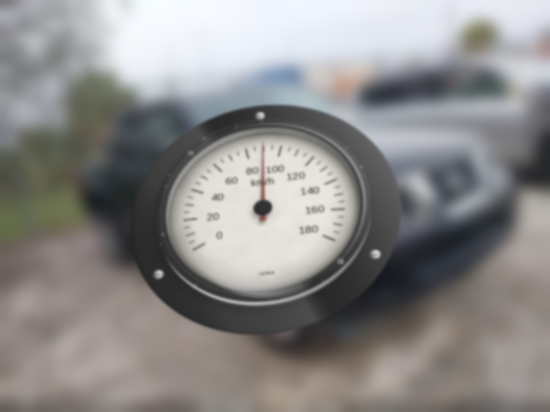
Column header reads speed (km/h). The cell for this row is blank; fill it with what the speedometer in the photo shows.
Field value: 90 km/h
